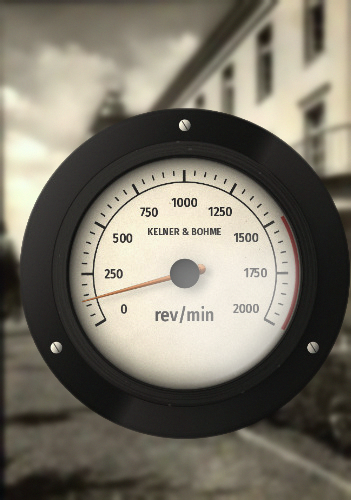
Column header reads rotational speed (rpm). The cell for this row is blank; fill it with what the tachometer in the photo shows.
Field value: 125 rpm
